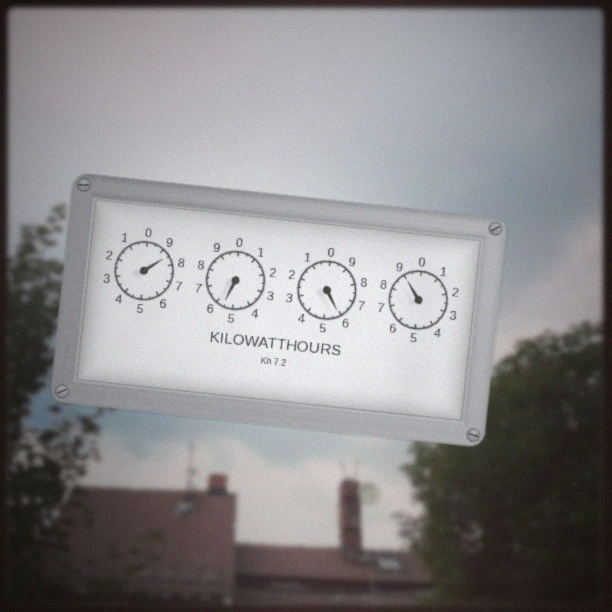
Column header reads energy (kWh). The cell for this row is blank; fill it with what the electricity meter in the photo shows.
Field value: 8559 kWh
